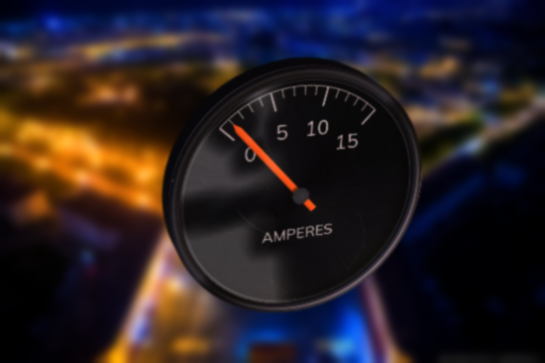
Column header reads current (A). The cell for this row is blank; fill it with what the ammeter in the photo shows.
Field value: 1 A
